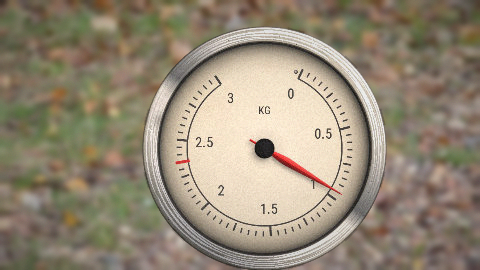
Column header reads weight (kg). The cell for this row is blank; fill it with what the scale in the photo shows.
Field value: 0.95 kg
